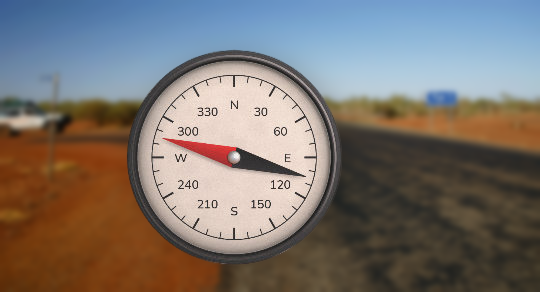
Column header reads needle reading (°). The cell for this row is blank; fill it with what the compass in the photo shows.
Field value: 285 °
